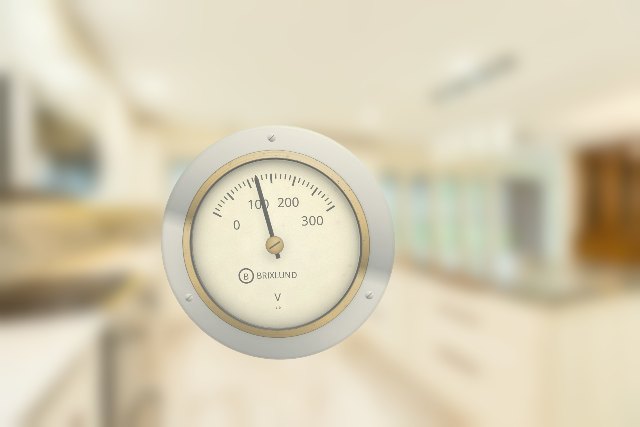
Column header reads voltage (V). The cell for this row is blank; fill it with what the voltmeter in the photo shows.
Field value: 120 V
